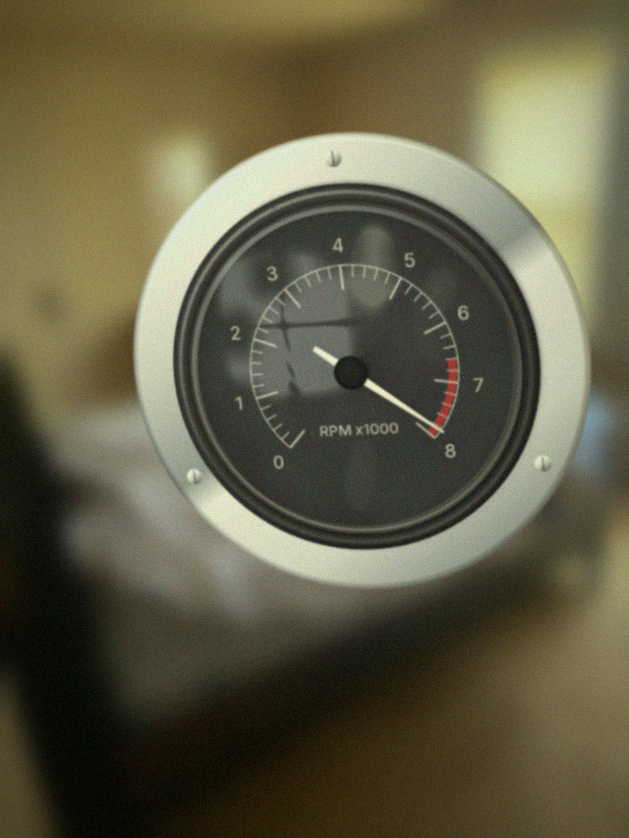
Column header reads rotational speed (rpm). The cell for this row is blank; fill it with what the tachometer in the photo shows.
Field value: 7800 rpm
